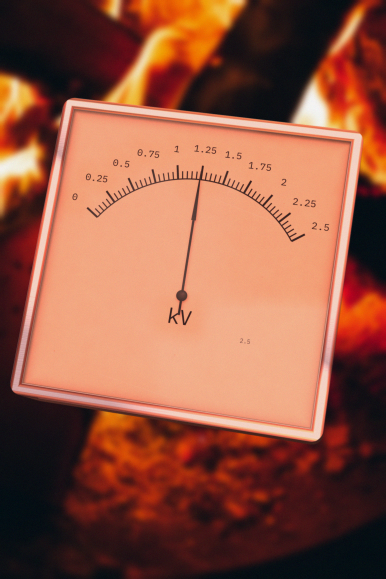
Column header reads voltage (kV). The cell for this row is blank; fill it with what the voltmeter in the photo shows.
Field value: 1.25 kV
